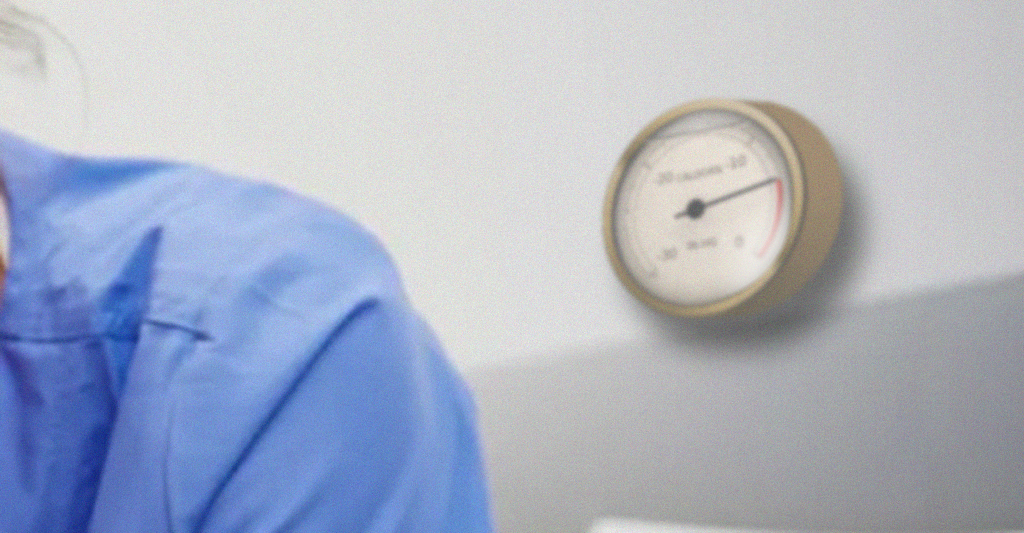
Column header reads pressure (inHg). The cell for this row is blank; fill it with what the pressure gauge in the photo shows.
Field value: -6 inHg
